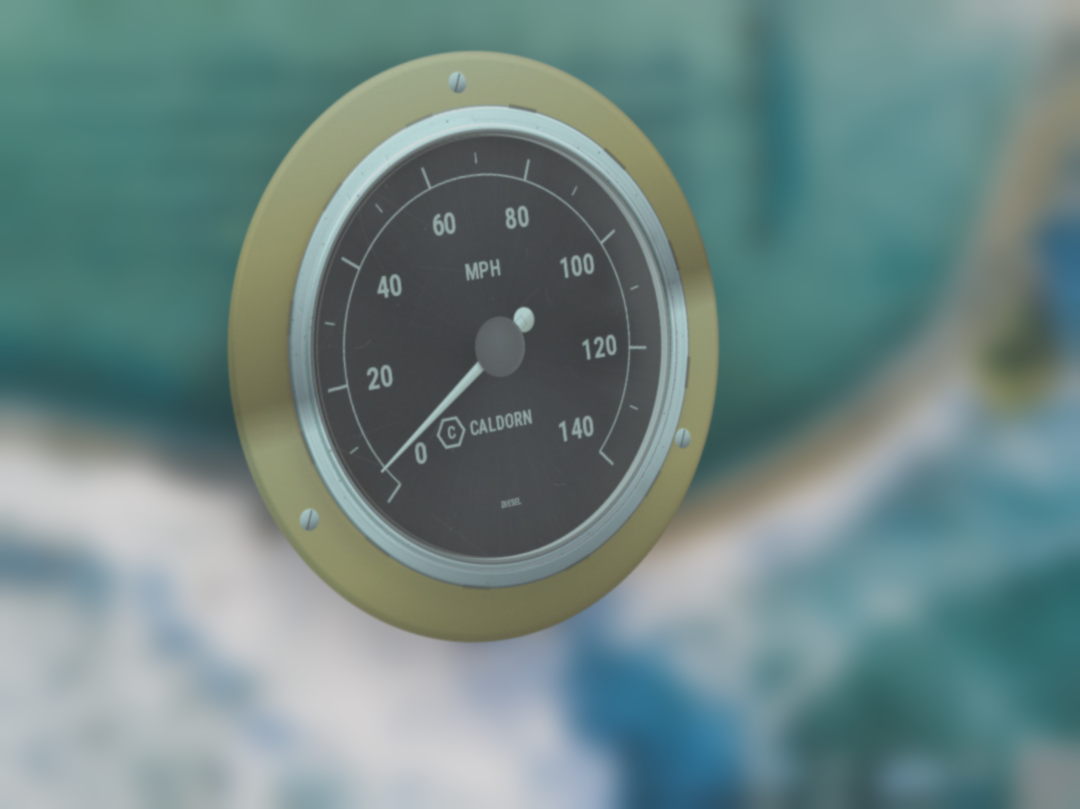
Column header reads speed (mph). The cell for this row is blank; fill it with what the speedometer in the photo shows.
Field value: 5 mph
